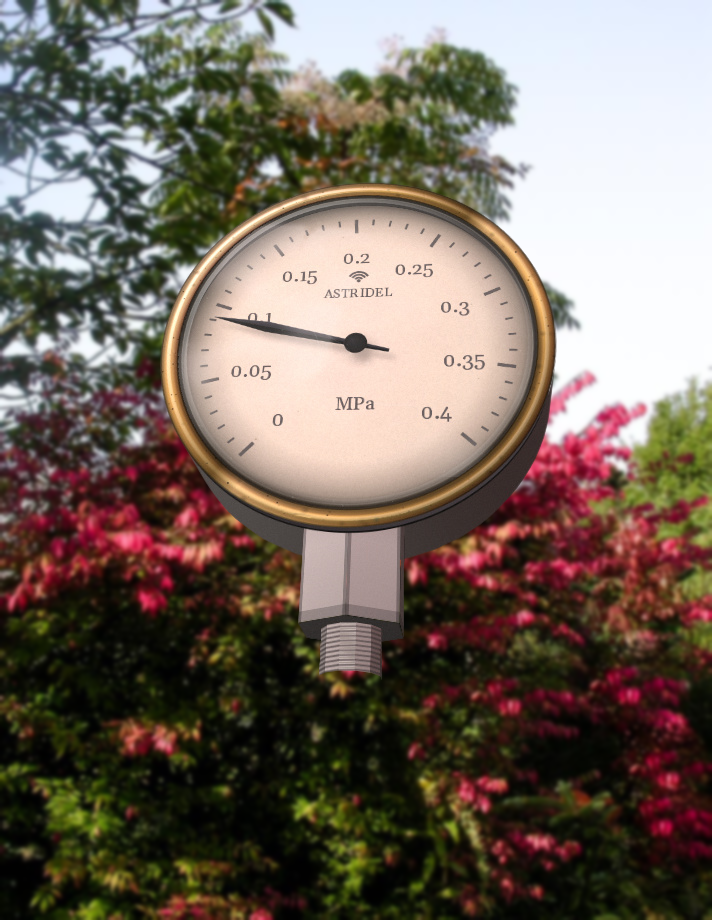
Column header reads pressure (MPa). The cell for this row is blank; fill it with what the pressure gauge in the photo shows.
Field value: 0.09 MPa
